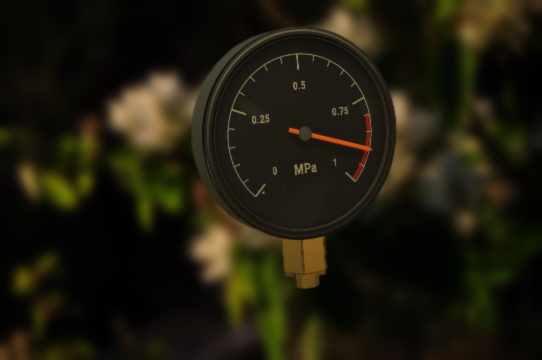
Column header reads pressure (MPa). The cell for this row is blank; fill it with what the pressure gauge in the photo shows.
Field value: 0.9 MPa
